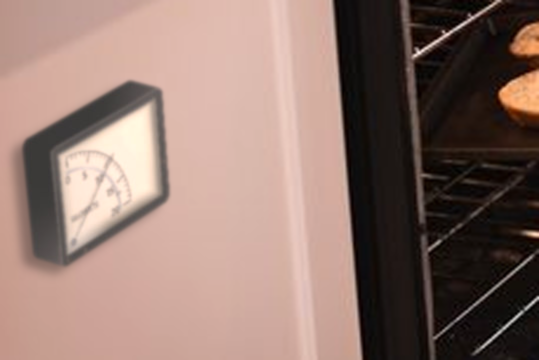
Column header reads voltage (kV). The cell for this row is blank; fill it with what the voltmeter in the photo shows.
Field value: 10 kV
